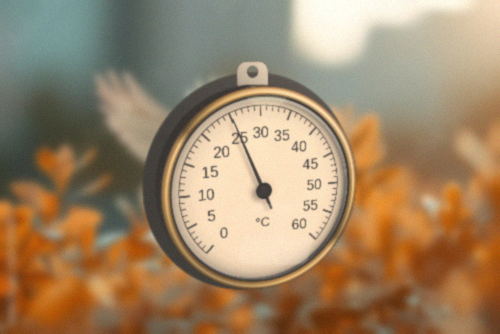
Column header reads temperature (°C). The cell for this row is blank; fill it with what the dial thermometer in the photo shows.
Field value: 25 °C
